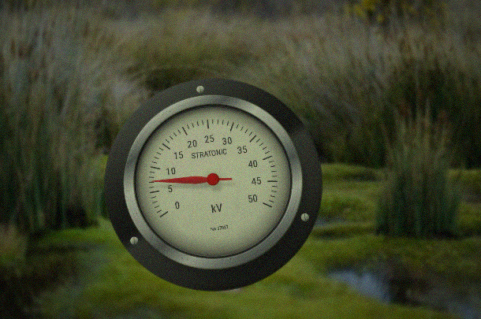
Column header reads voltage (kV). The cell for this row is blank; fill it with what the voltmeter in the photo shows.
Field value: 7 kV
